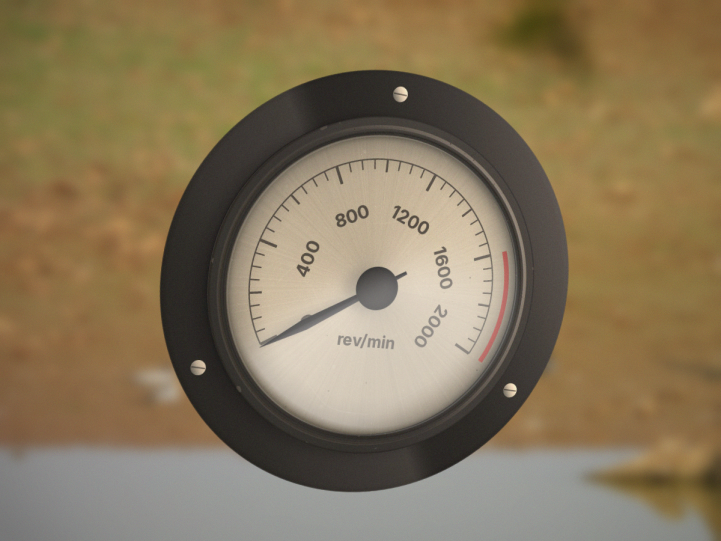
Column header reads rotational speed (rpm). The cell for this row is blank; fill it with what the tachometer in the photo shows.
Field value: 0 rpm
